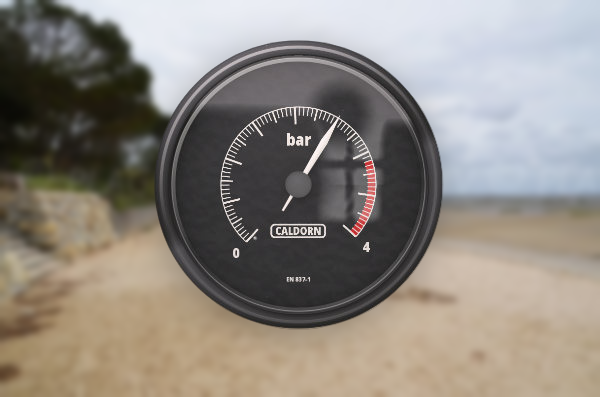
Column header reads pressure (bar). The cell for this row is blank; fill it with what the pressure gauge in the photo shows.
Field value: 2.5 bar
